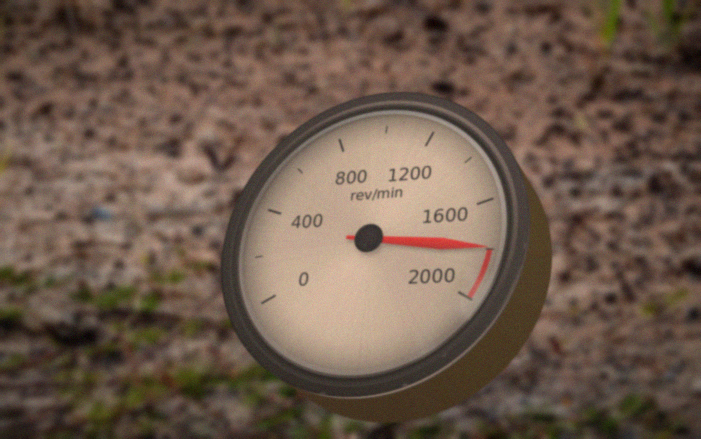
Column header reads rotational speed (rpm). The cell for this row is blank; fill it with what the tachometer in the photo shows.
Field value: 1800 rpm
